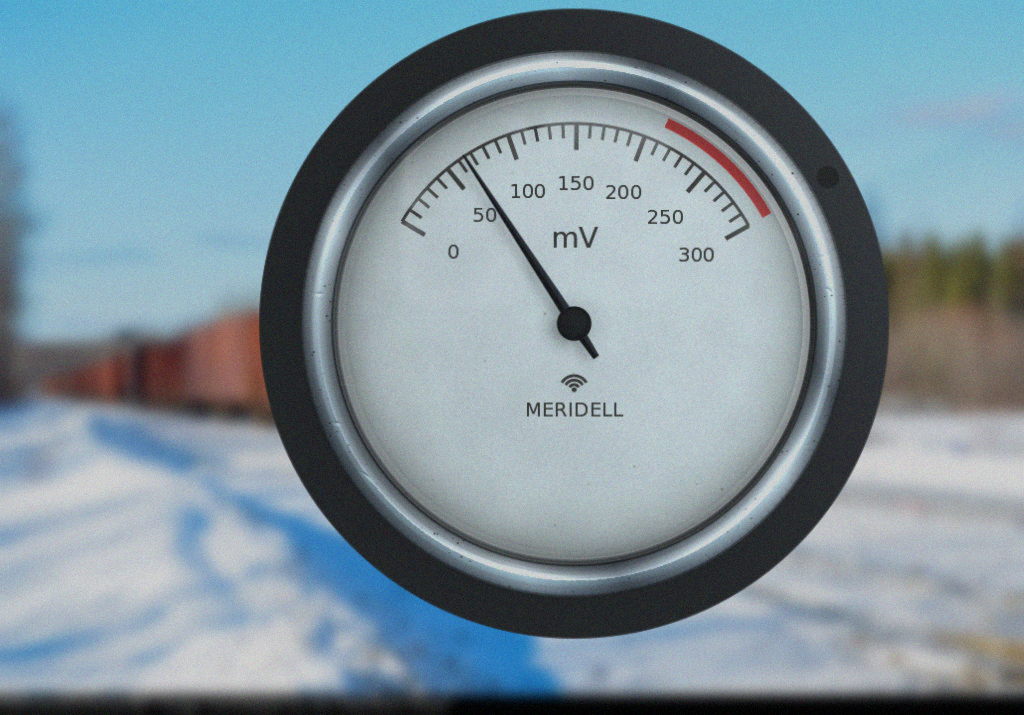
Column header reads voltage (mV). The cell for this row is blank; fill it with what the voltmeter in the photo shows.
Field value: 65 mV
